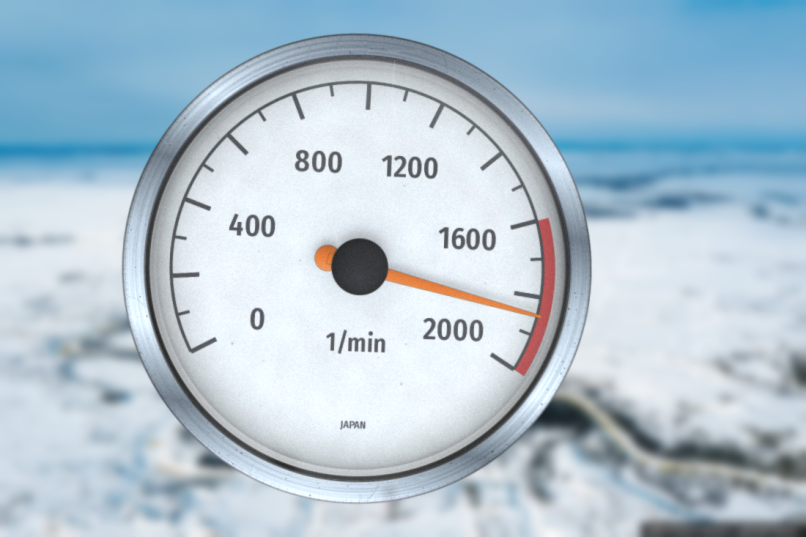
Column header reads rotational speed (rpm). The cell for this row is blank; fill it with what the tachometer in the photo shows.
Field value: 1850 rpm
